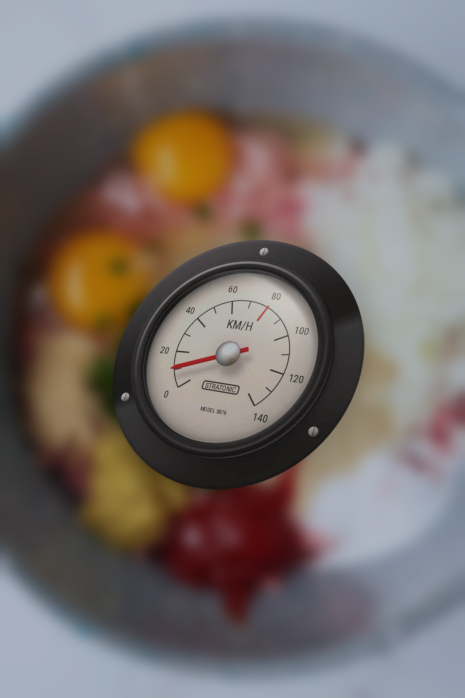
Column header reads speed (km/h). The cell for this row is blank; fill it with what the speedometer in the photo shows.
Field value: 10 km/h
